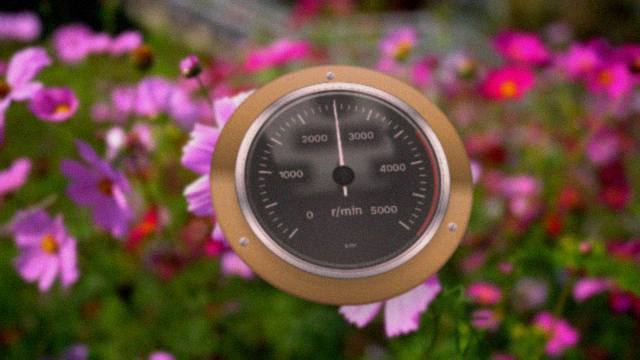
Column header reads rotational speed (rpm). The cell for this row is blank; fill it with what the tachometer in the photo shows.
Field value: 2500 rpm
